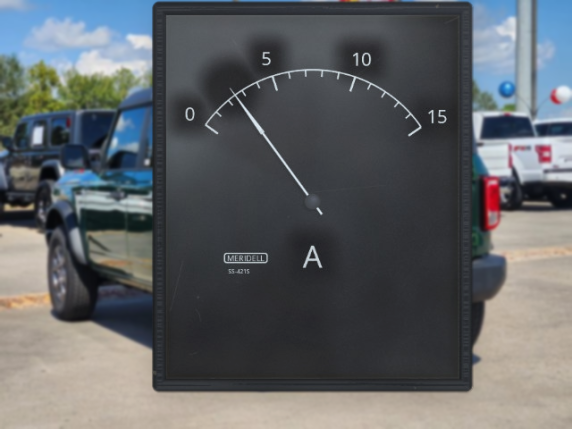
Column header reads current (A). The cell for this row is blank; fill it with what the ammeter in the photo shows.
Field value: 2.5 A
